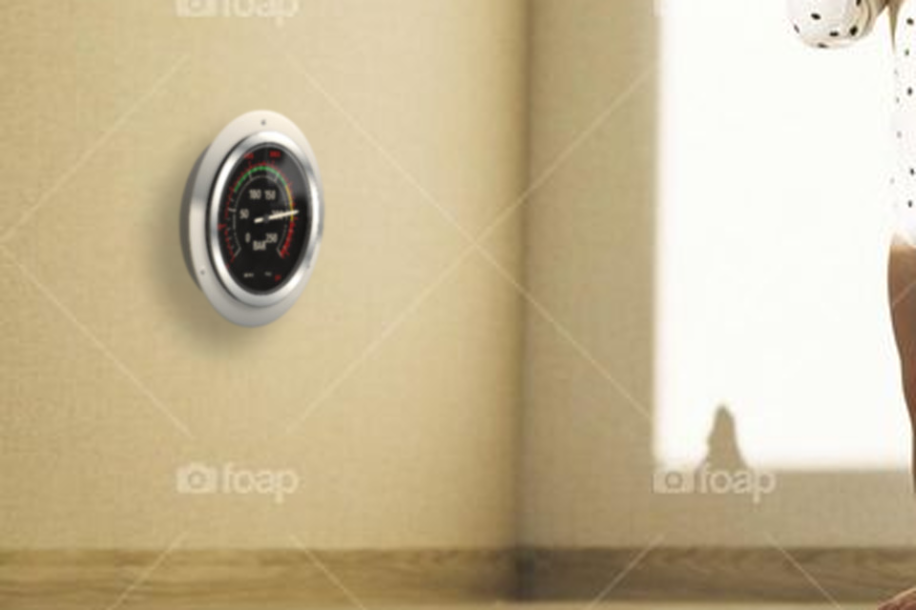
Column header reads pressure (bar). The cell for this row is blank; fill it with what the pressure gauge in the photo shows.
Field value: 200 bar
